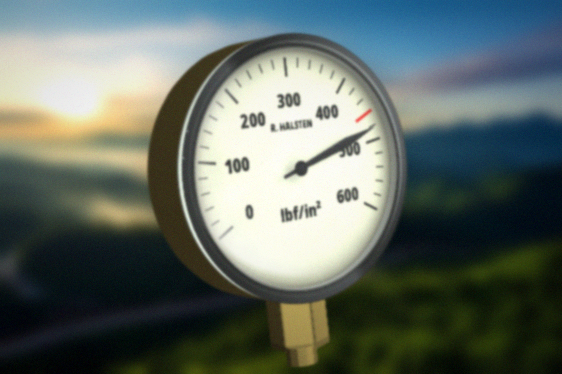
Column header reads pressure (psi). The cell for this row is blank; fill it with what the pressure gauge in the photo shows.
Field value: 480 psi
